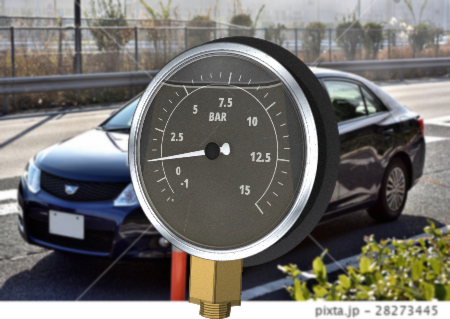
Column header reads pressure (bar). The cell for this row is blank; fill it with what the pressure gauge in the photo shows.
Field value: 1 bar
